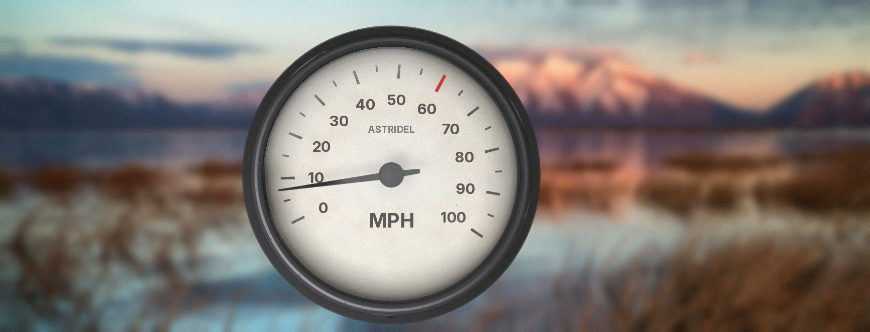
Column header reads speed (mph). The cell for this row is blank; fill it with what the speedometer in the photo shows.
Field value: 7.5 mph
